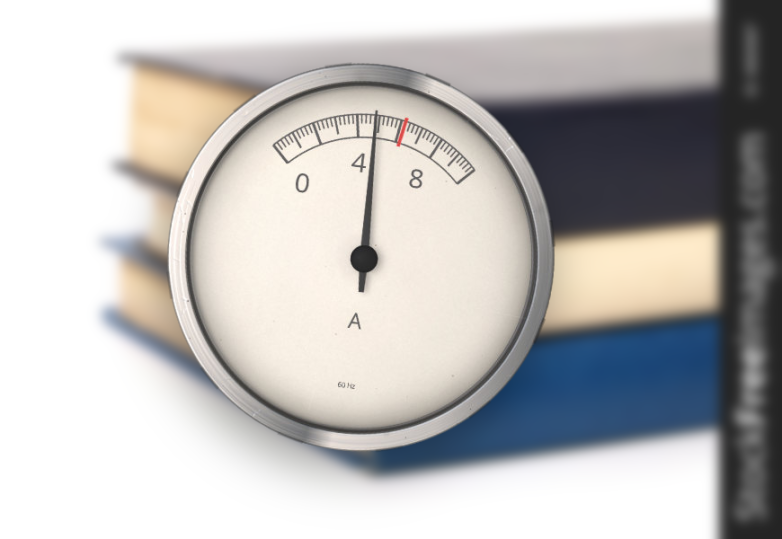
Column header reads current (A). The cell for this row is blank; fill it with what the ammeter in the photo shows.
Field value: 4.8 A
